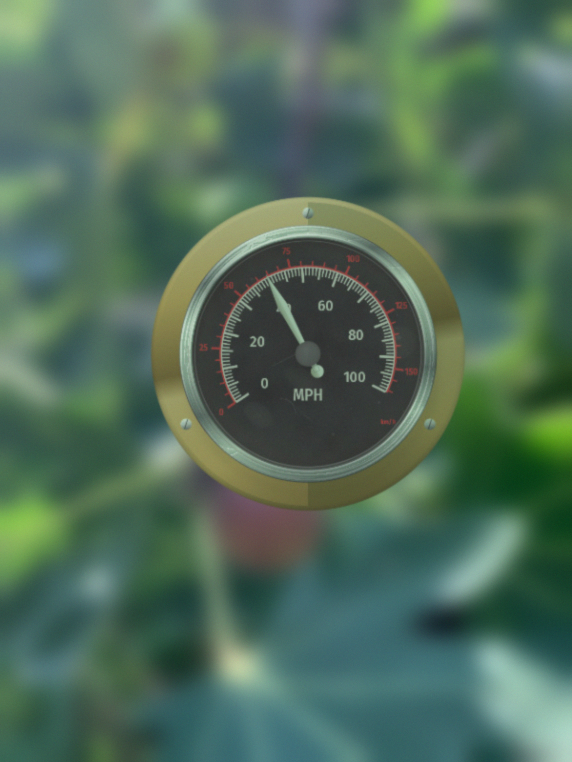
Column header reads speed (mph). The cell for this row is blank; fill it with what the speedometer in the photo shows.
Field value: 40 mph
